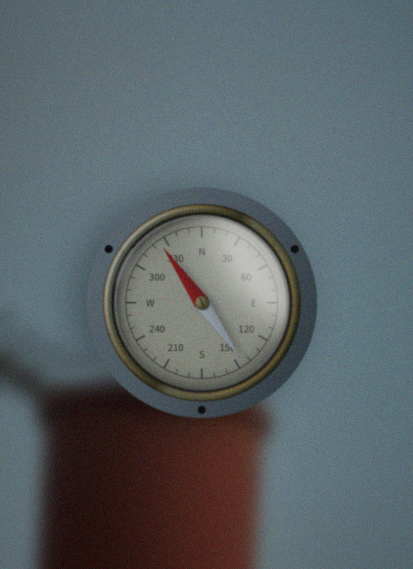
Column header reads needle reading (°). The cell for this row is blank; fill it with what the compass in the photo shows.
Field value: 325 °
